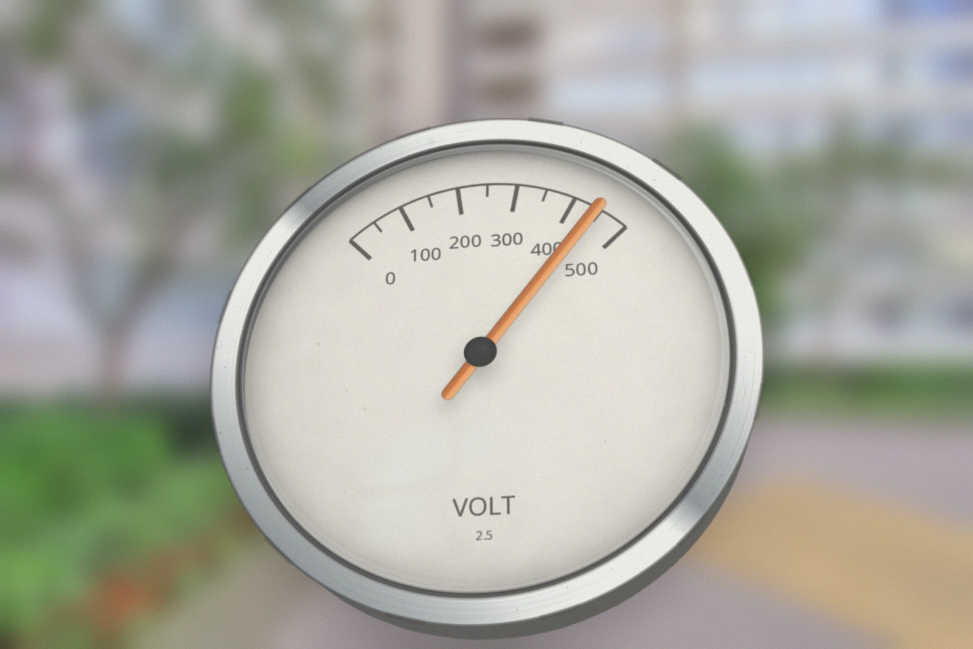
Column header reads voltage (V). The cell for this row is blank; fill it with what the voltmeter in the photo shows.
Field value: 450 V
